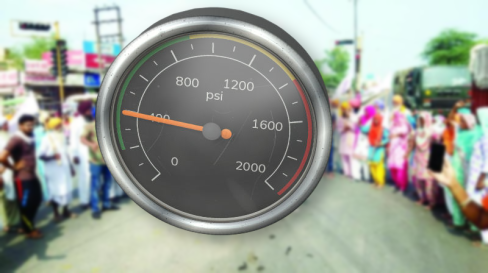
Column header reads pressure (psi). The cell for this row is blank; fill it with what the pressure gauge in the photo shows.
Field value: 400 psi
